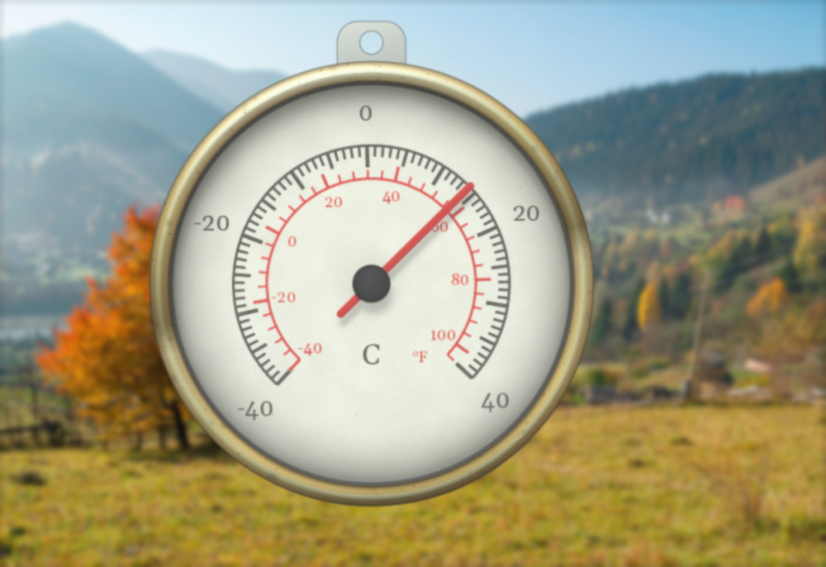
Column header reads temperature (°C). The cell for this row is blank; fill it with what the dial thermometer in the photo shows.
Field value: 14 °C
